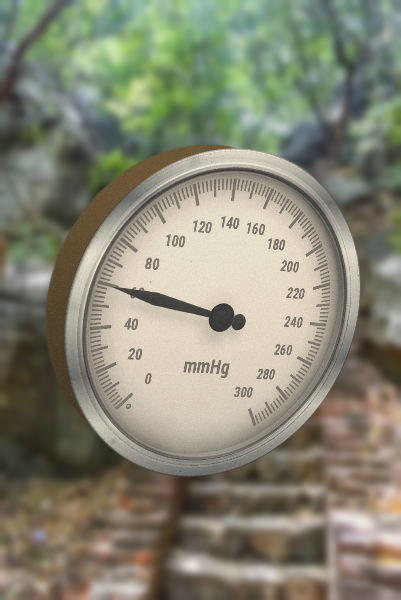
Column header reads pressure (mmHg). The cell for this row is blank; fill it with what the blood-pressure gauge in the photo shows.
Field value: 60 mmHg
